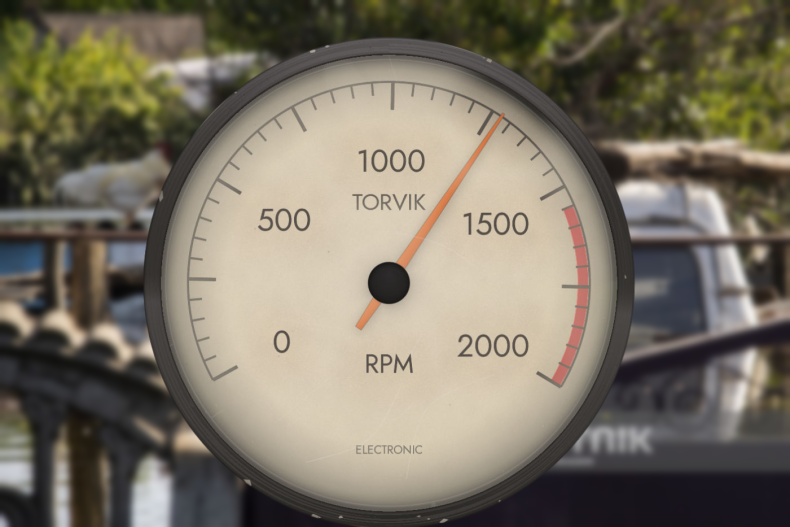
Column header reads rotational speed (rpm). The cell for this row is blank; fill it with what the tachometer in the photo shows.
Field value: 1275 rpm
